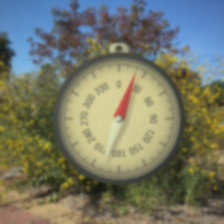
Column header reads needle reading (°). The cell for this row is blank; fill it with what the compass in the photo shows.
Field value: 20 °
